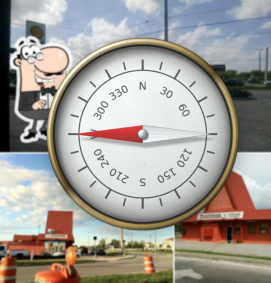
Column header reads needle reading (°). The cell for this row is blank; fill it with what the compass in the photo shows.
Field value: 270 °
